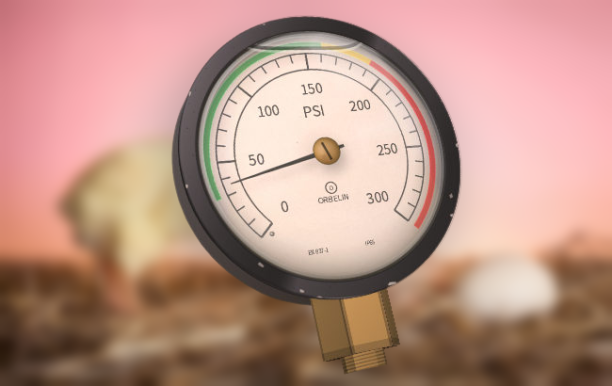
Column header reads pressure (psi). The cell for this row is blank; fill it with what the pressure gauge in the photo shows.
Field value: 35 psi
